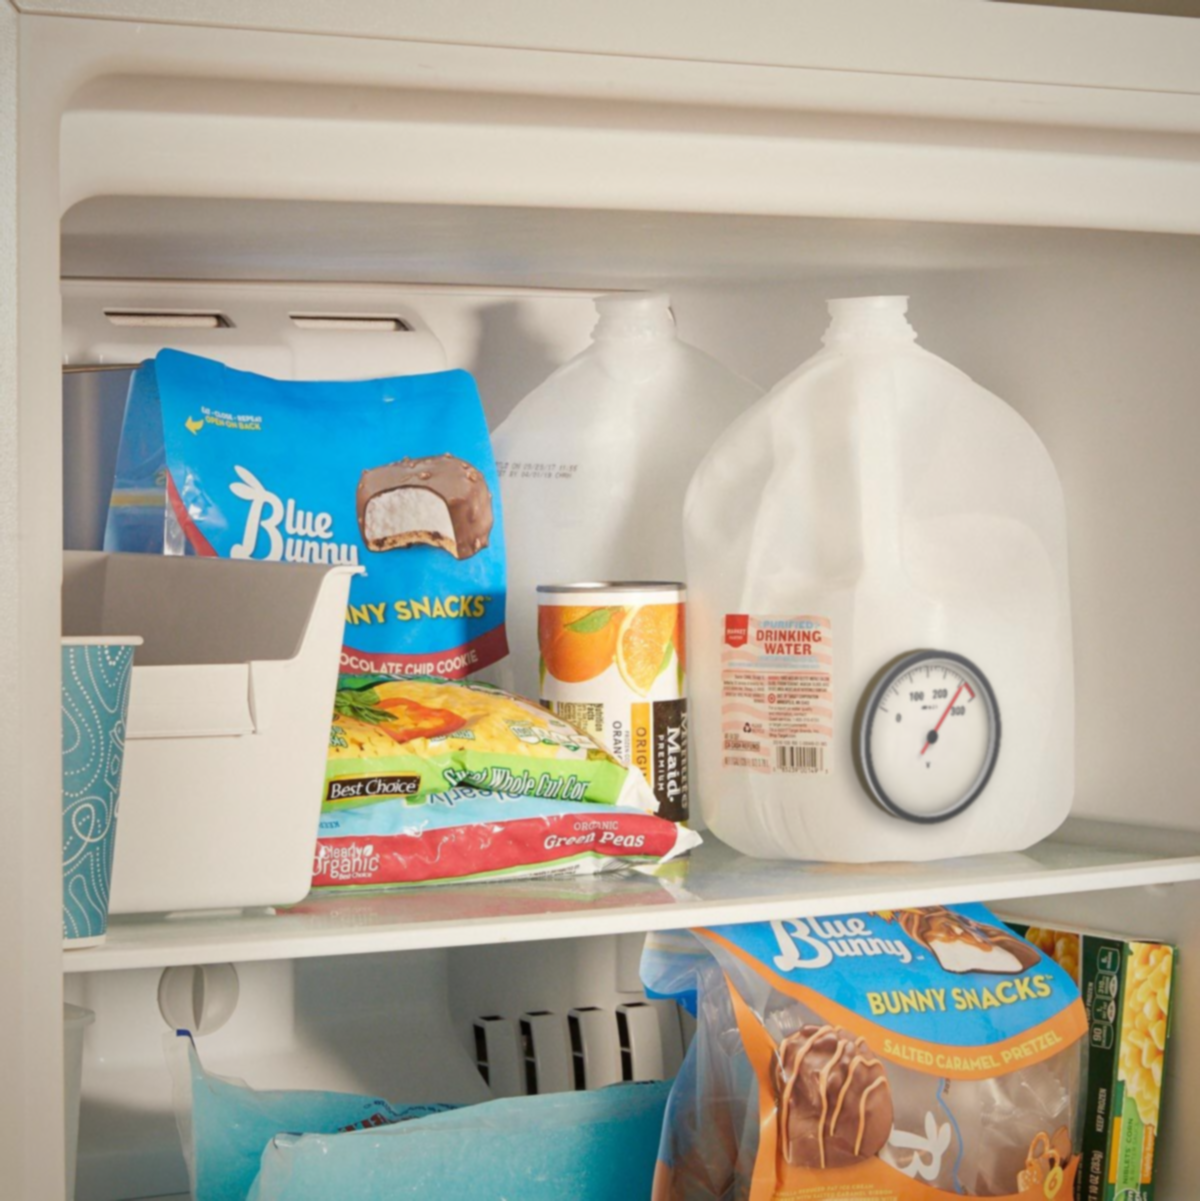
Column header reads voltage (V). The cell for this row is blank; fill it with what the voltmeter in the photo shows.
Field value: 250 V
